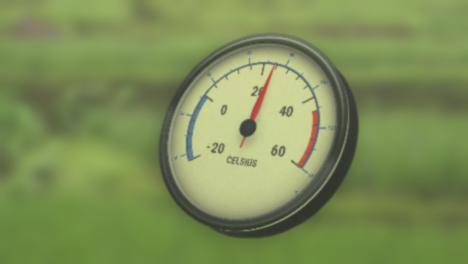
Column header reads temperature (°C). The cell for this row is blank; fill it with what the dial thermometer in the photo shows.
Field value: 24 °C
